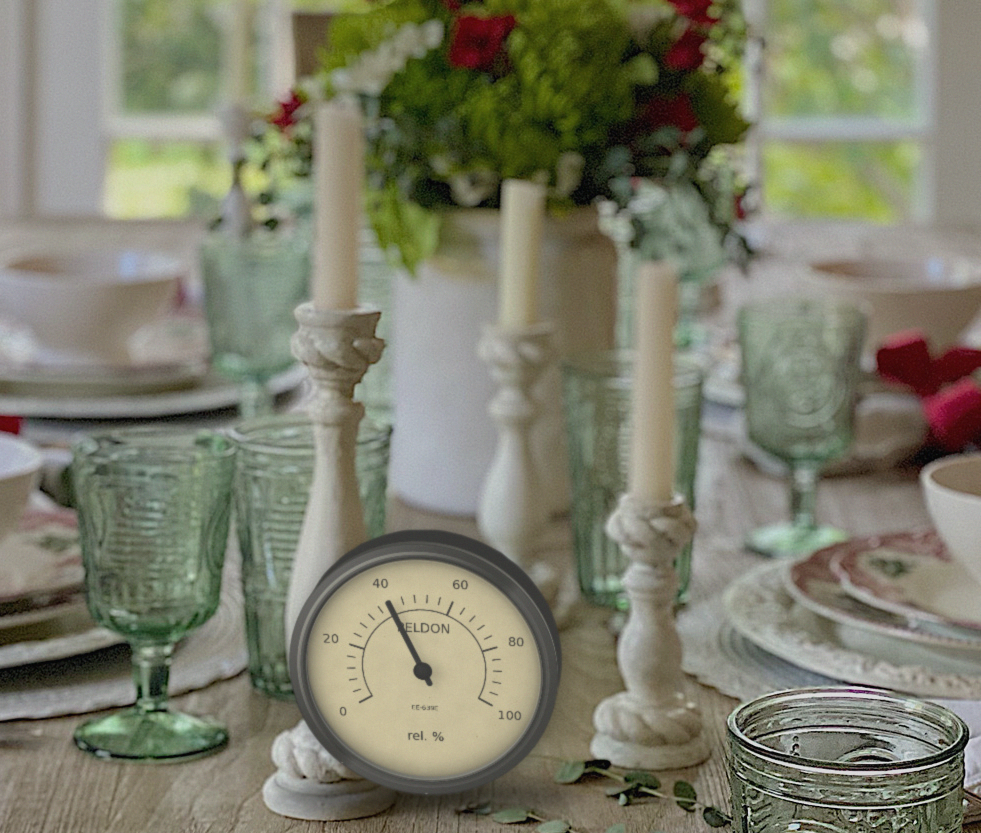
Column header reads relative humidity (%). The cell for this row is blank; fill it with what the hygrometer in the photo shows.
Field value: 40 %
